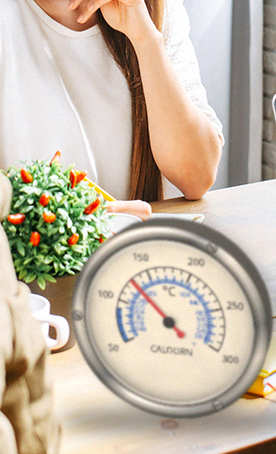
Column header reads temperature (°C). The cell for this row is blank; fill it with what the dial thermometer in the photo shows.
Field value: 130 °C
